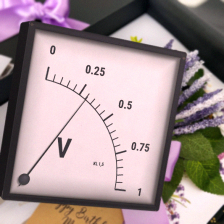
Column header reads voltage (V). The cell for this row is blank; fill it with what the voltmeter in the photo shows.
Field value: 0.3 V
